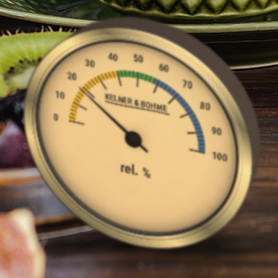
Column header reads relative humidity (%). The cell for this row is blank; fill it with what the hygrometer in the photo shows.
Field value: 20 %
